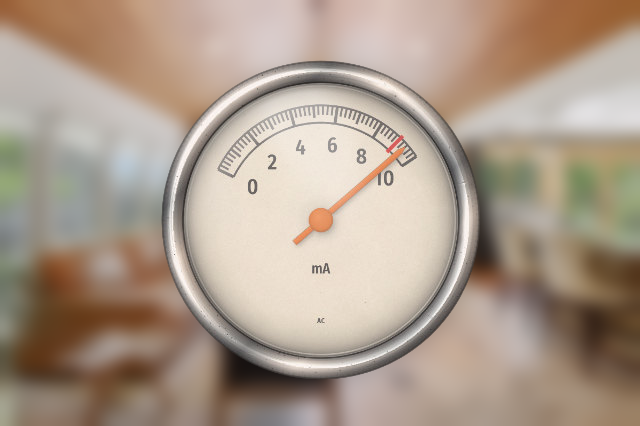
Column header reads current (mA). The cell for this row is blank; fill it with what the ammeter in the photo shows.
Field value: 9.4 mA
